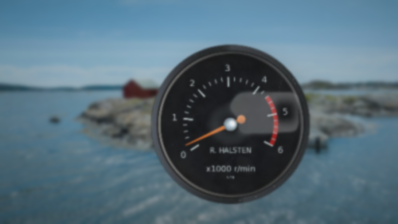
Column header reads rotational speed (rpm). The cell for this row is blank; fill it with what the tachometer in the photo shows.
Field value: 200 rpm
